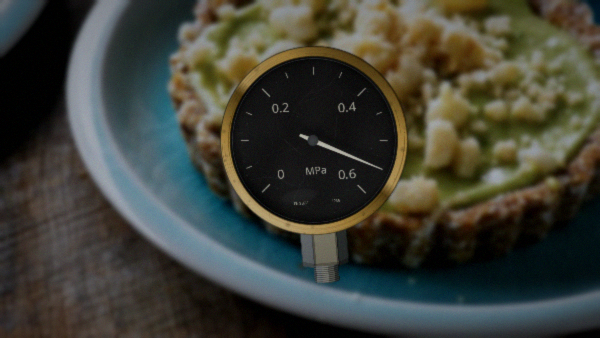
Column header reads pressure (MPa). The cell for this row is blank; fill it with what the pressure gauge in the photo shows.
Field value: 0.55 MPa
